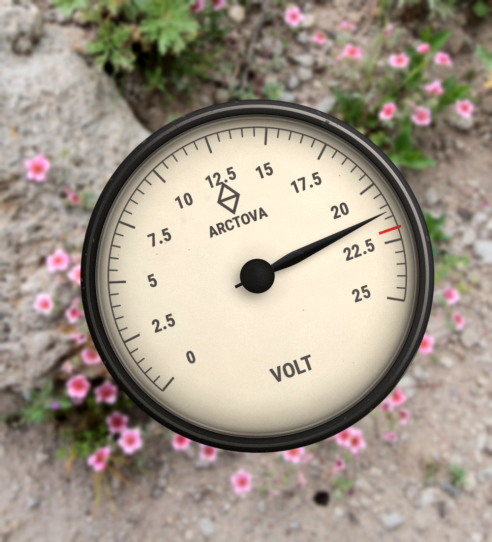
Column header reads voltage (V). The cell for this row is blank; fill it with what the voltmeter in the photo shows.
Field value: 21.25 V
